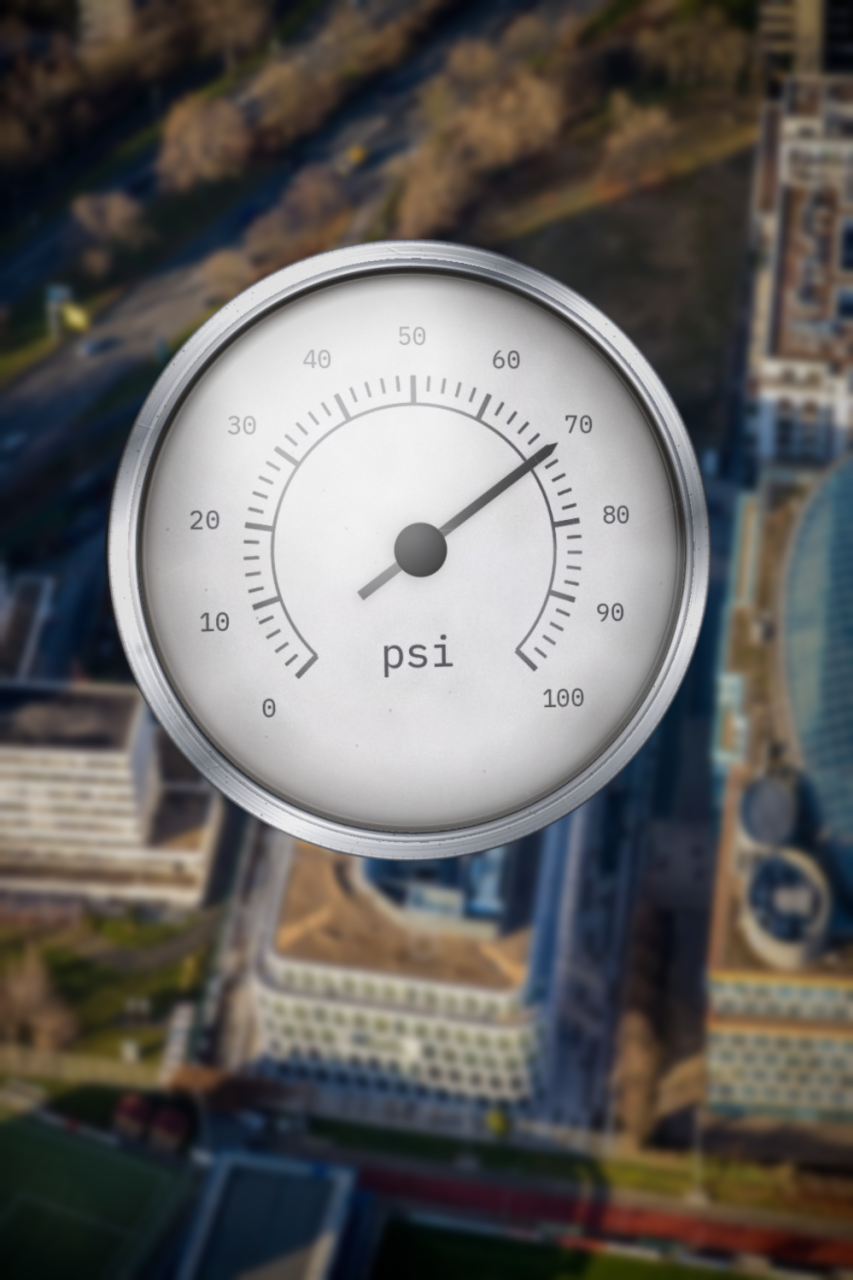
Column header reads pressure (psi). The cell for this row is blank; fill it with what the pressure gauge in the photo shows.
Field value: 70 psi
